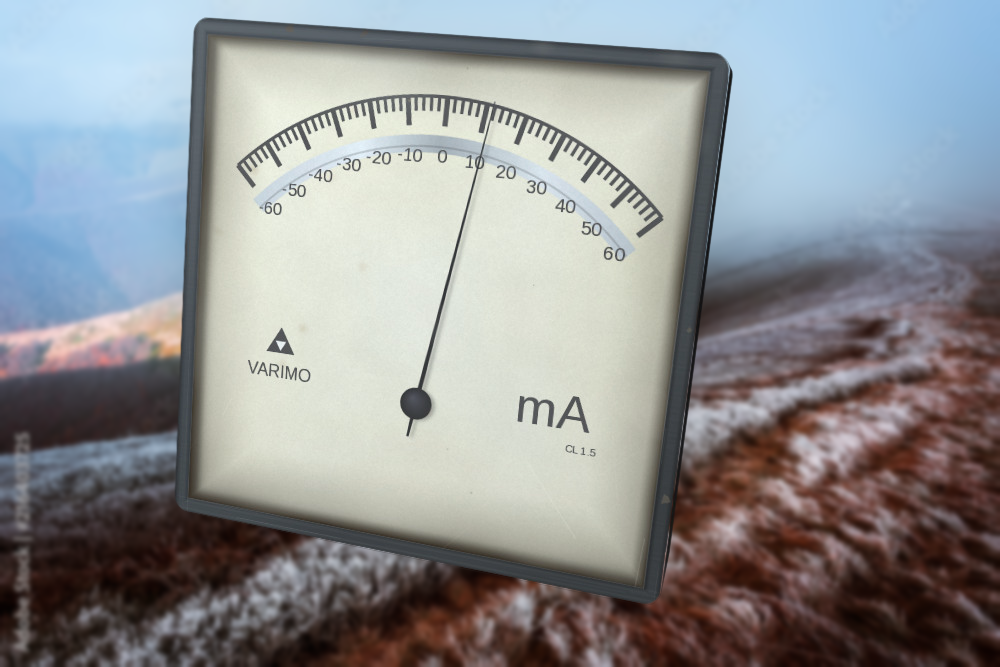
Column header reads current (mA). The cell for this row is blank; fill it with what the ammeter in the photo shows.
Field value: 12 mA
